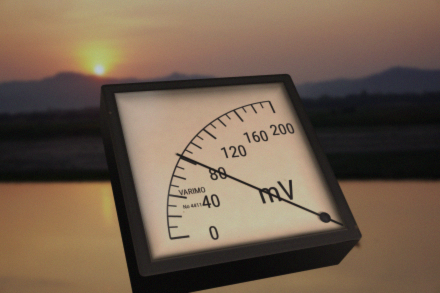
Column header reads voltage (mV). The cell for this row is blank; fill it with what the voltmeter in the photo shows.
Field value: 80 mV
